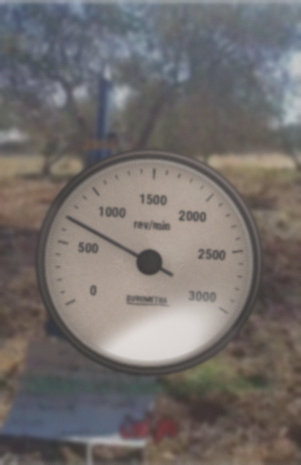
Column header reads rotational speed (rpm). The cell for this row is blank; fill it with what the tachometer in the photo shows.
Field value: 700 rpm
